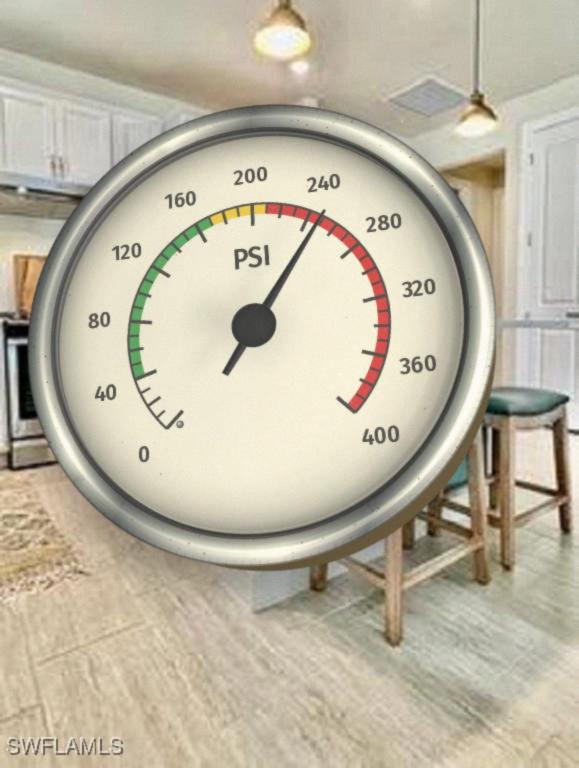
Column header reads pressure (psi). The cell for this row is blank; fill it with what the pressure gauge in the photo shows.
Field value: 250 psi
